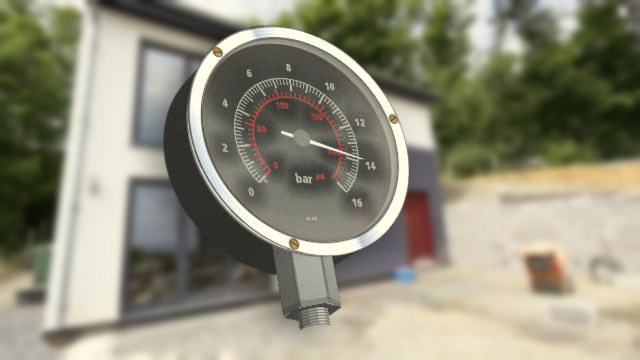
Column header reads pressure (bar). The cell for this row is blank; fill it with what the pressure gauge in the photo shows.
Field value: 14 bar
